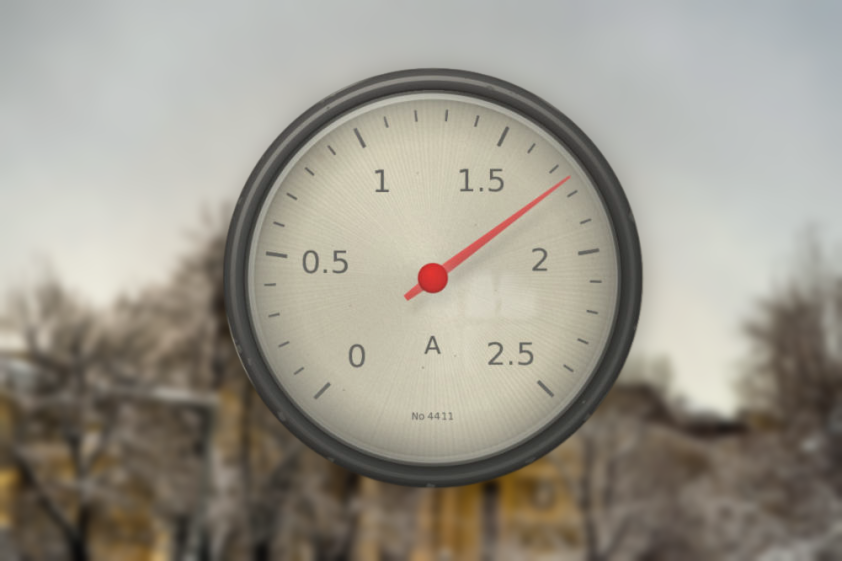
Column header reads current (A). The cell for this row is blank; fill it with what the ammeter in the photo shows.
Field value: 1.75 A
